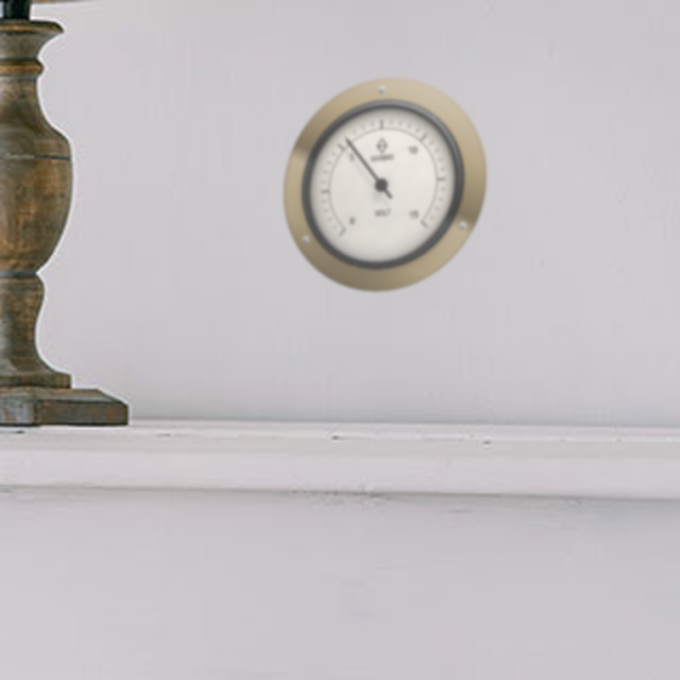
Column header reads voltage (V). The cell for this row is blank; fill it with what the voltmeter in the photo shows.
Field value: 5.5 V
